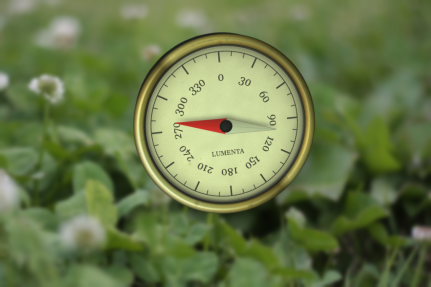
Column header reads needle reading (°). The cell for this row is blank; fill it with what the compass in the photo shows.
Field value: 280 °
